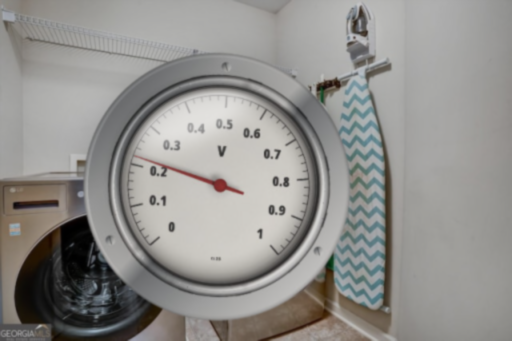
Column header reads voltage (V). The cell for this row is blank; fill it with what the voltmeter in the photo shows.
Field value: 0.22 V
